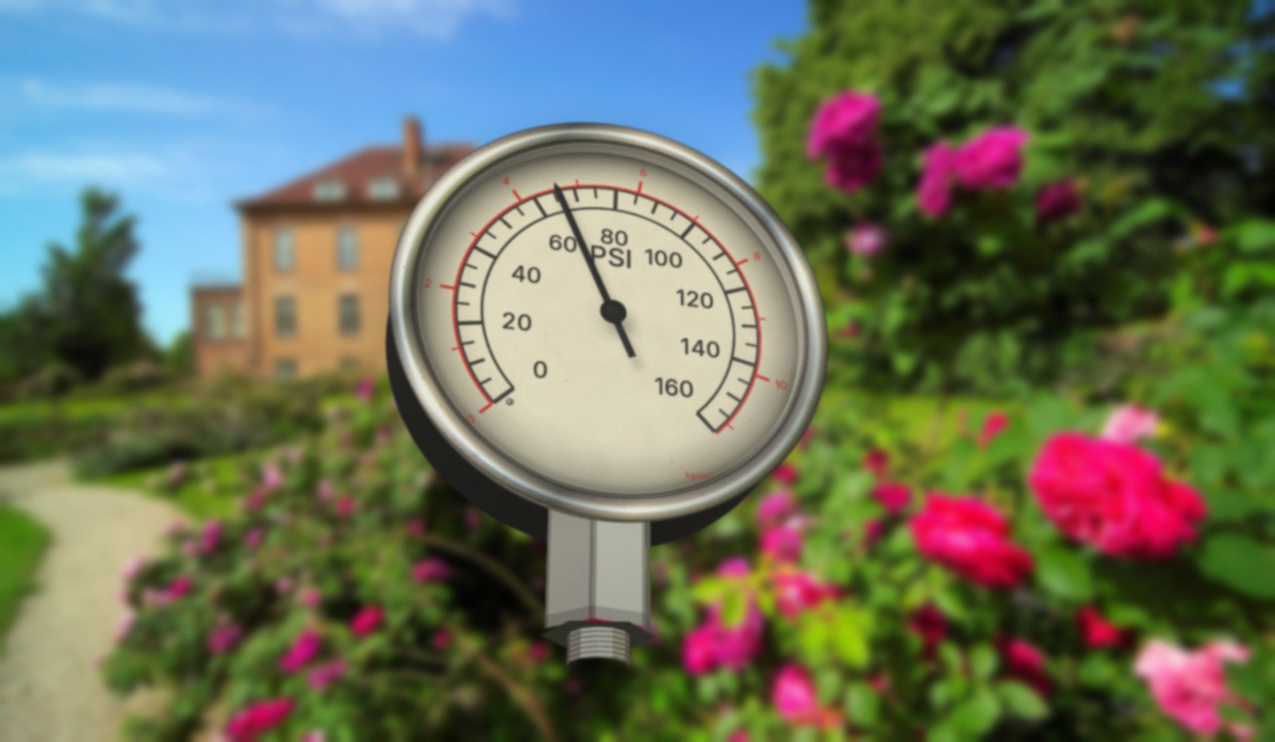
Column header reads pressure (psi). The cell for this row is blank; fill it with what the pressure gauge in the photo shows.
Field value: 65 psi
